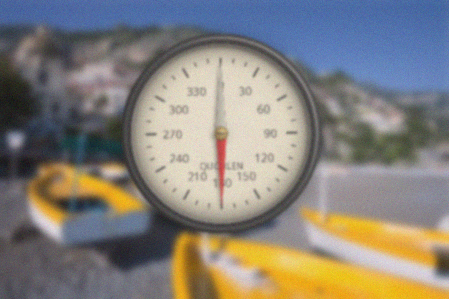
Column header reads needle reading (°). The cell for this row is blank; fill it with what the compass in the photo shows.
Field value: 180 °
